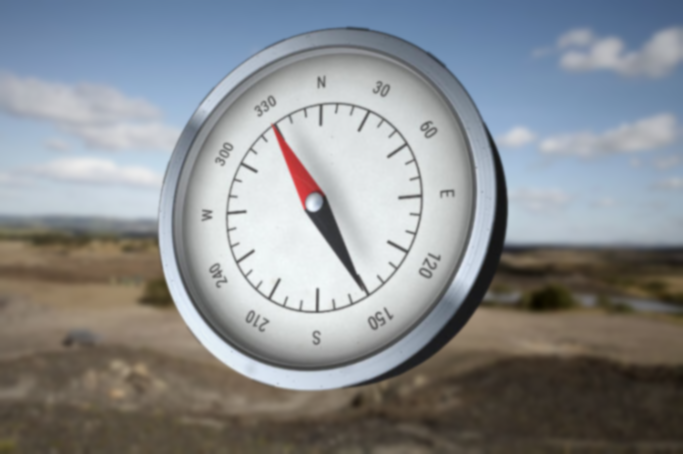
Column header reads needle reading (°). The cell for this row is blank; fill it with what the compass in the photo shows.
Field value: 330 °
